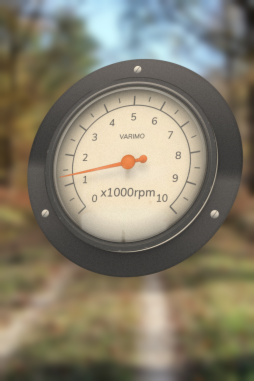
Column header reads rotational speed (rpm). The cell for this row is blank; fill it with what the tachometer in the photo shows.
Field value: 1250 rpm
